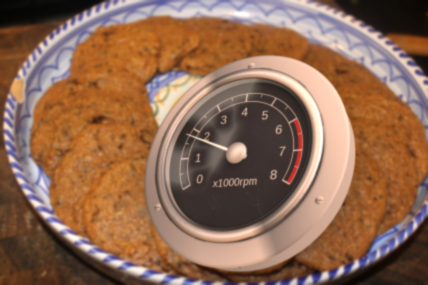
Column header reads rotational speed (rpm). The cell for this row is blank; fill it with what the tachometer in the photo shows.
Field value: 1750 rpm
